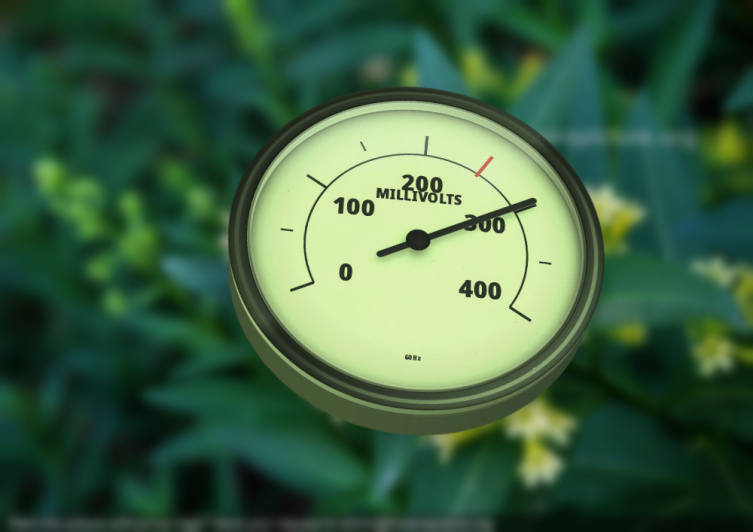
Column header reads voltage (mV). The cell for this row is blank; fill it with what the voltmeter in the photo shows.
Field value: 300 mV
